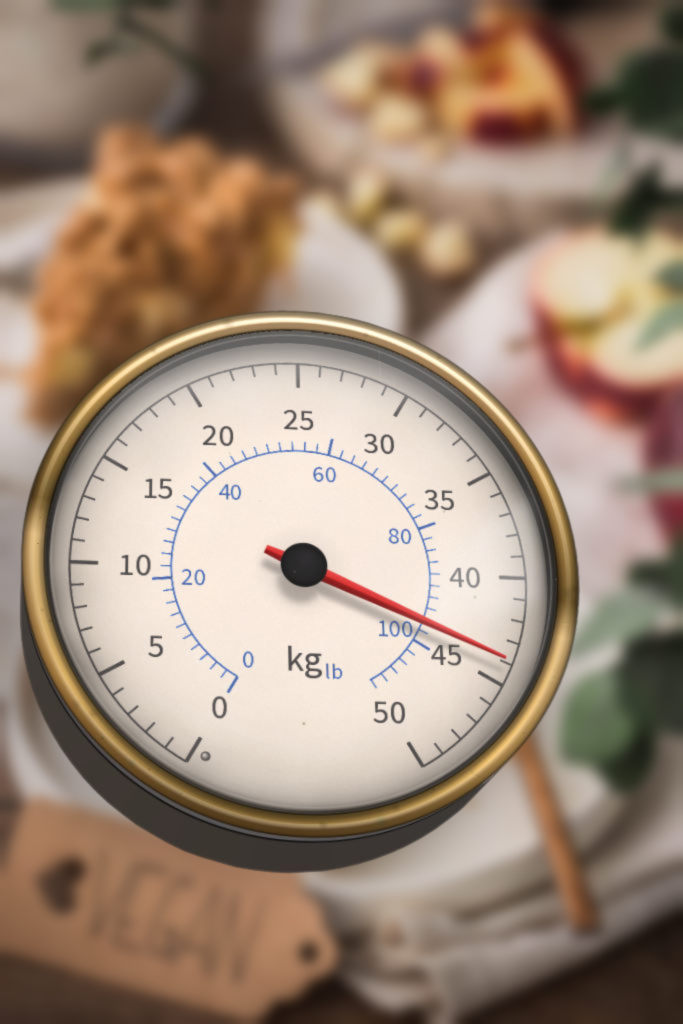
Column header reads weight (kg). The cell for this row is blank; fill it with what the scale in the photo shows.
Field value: 44 kg
